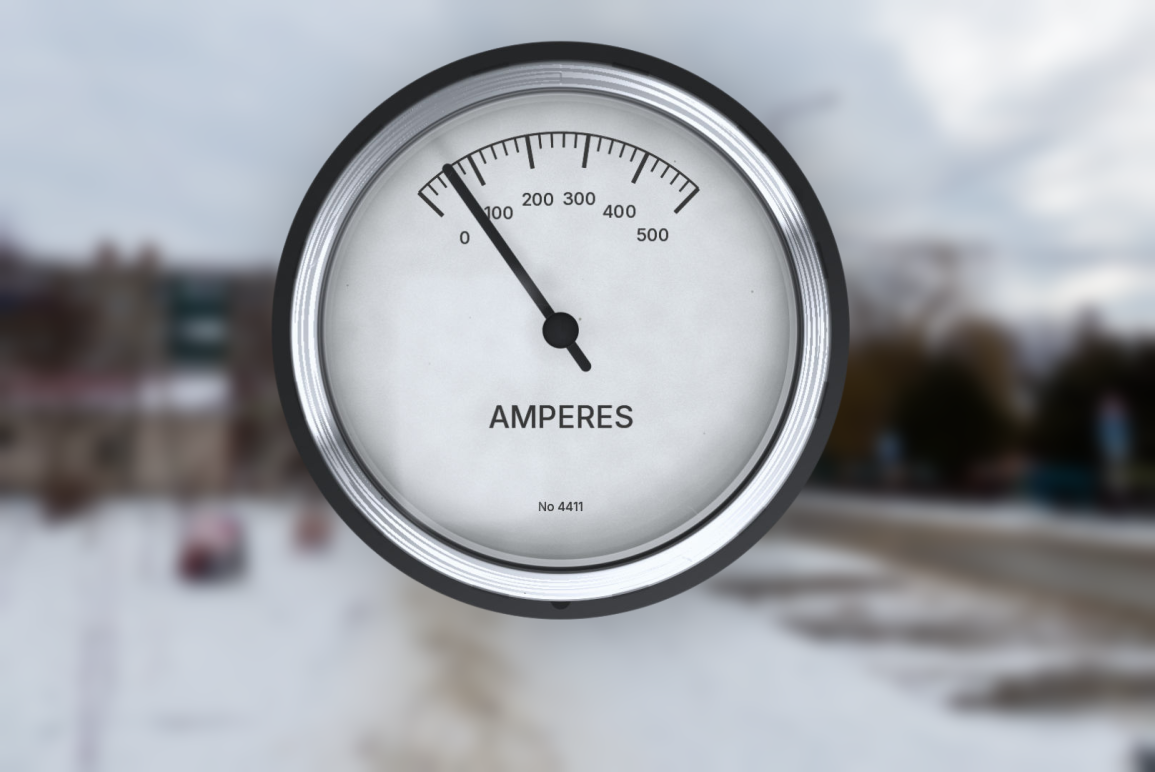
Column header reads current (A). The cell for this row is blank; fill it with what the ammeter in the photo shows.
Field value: 60 A
